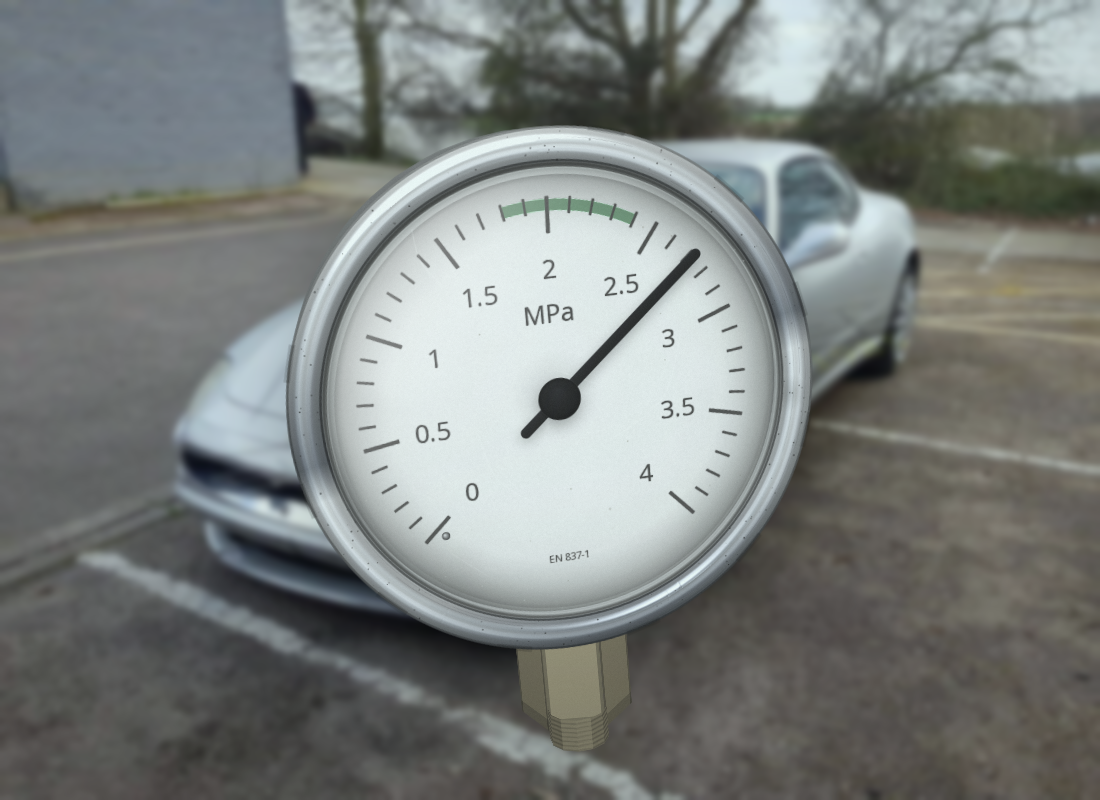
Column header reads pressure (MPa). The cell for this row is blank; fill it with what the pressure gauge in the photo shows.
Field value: 2.7 MPa
